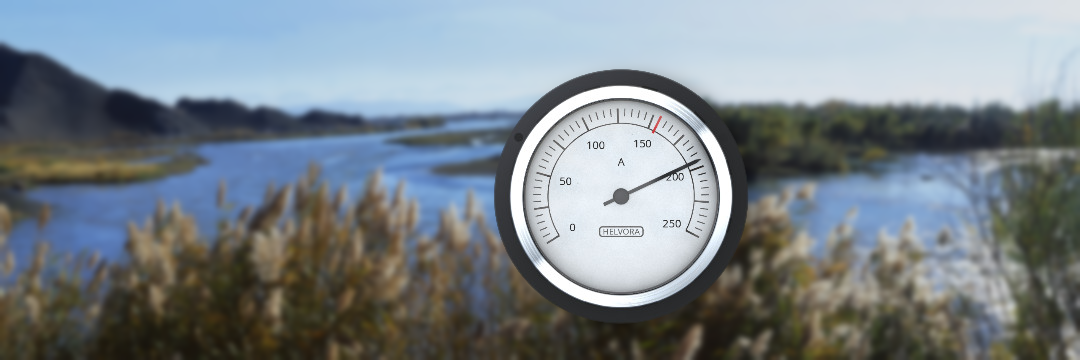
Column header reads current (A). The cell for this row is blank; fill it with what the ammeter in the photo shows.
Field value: 195 A
